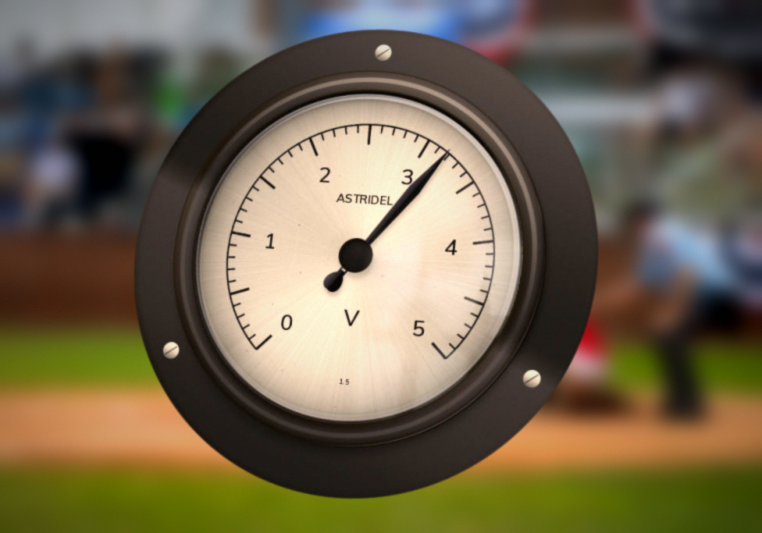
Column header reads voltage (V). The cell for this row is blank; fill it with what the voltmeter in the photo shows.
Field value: 3.2 V
